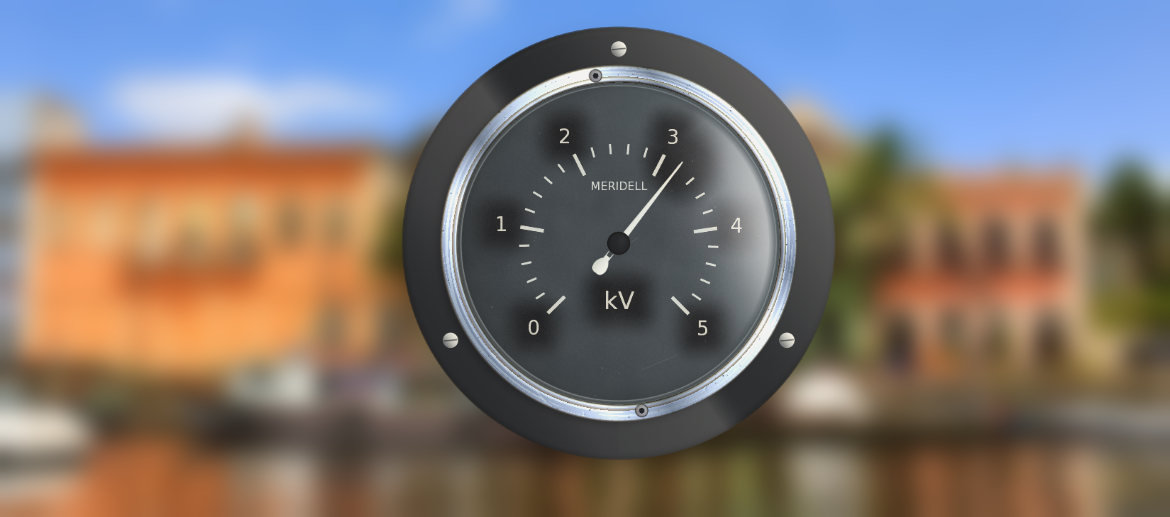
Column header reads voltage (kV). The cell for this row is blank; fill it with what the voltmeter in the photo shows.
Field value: 3.2 kV
